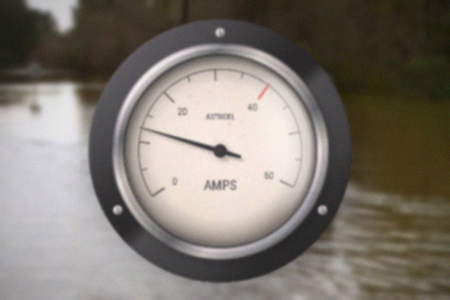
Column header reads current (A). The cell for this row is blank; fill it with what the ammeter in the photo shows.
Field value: 12.5 A
